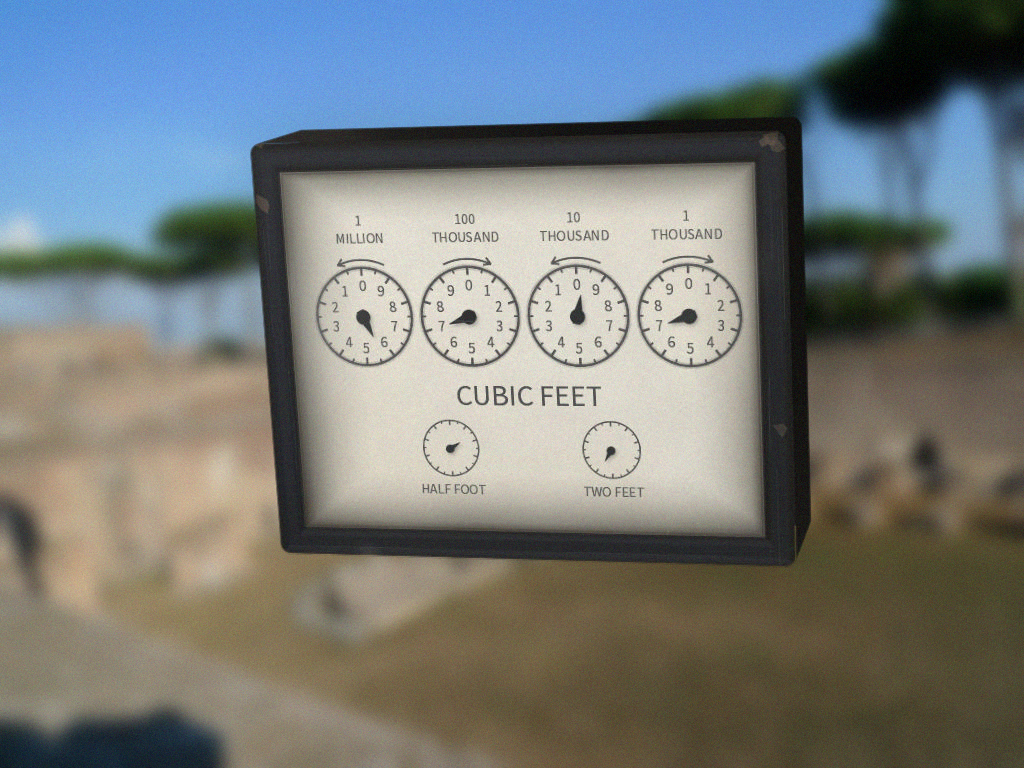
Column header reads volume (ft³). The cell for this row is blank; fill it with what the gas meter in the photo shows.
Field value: 569700 ft³
